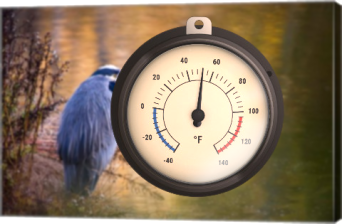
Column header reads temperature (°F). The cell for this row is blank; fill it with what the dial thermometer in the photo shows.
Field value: 52 °F
